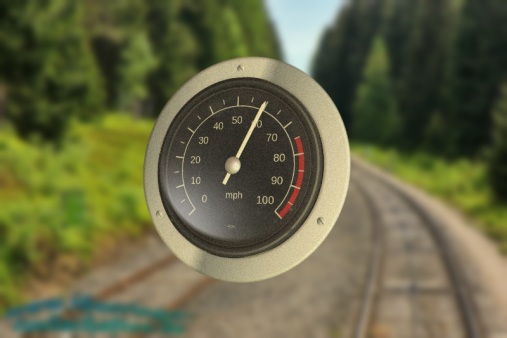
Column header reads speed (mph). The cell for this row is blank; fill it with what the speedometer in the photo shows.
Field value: 60 mph
